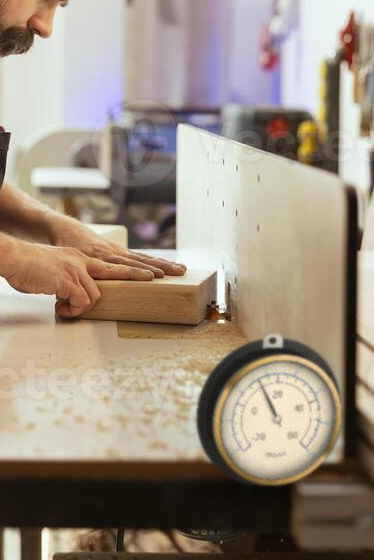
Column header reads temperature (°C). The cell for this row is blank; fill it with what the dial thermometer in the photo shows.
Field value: 12 °C
